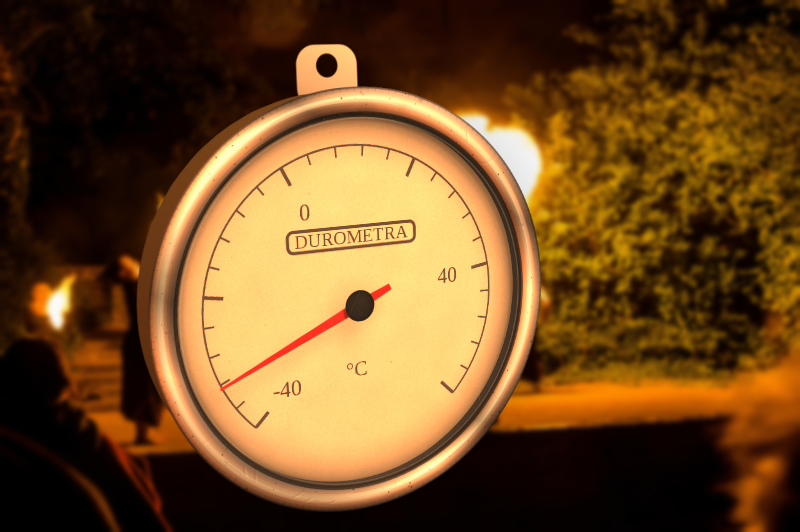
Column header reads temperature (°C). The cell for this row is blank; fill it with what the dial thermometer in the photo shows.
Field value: -32 °C
